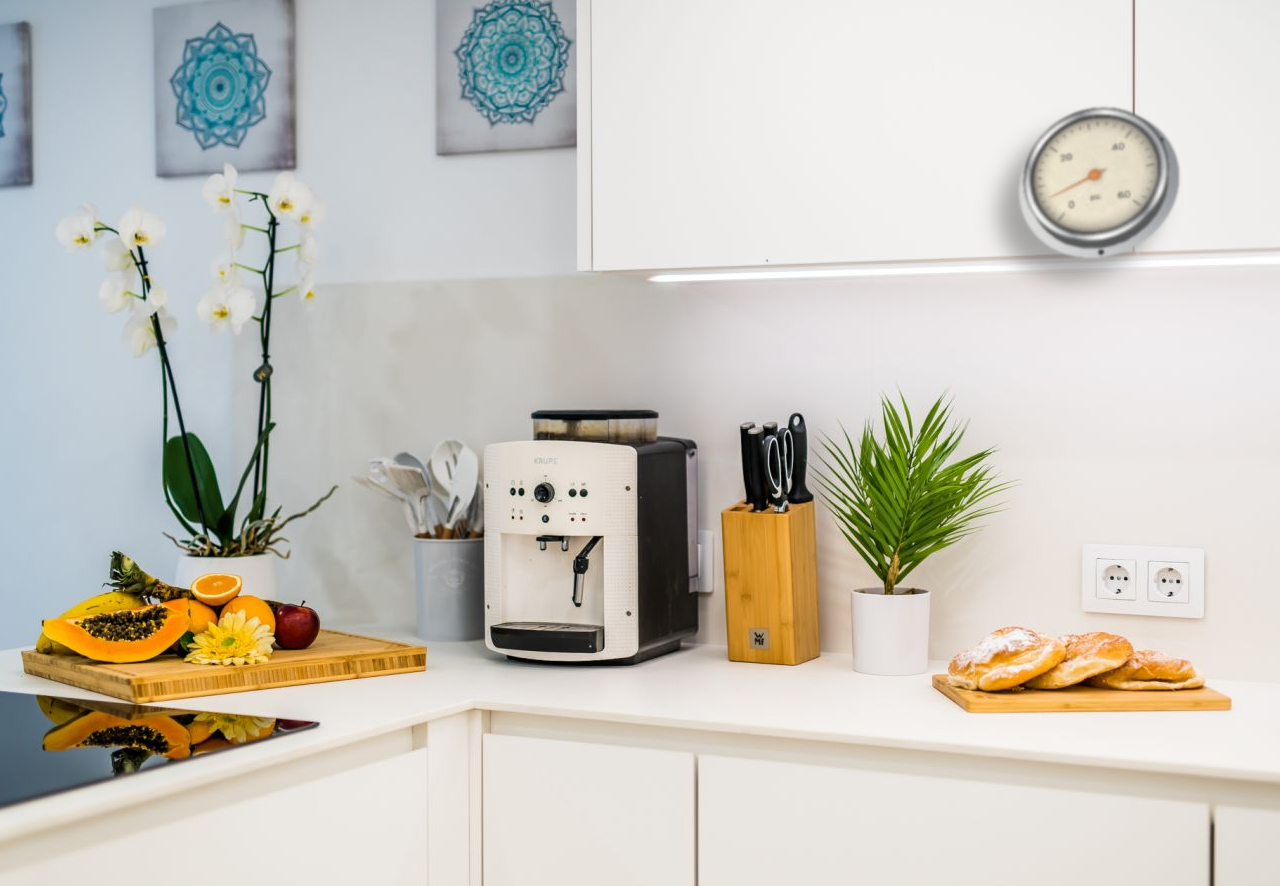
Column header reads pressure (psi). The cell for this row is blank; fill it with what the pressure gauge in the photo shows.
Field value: 6 psi
